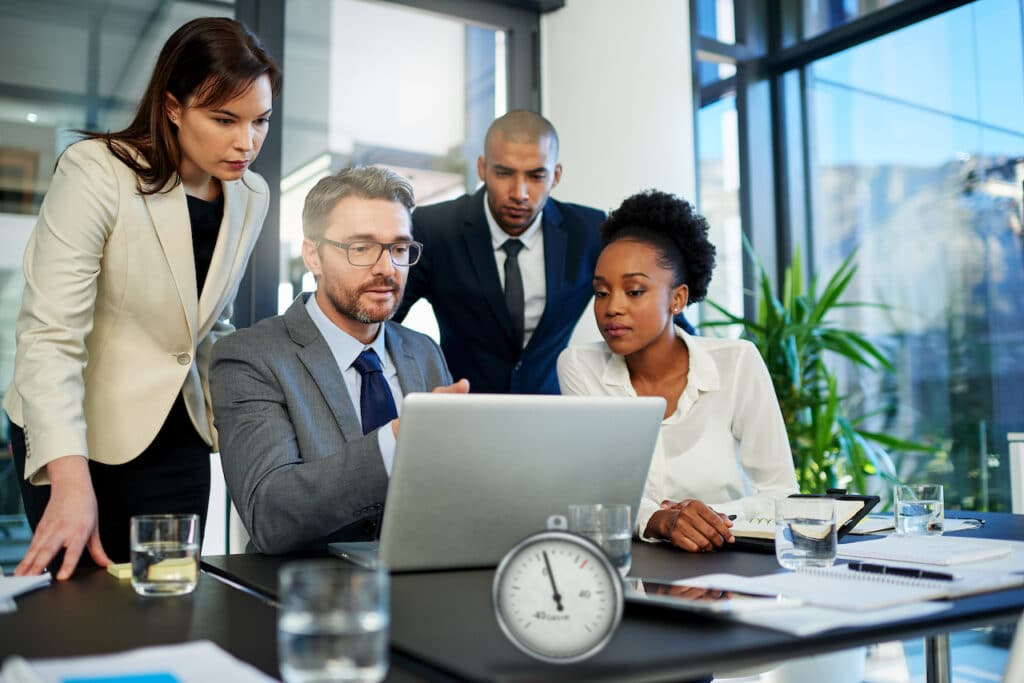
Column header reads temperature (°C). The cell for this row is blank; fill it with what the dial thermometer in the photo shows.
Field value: 4 °C
